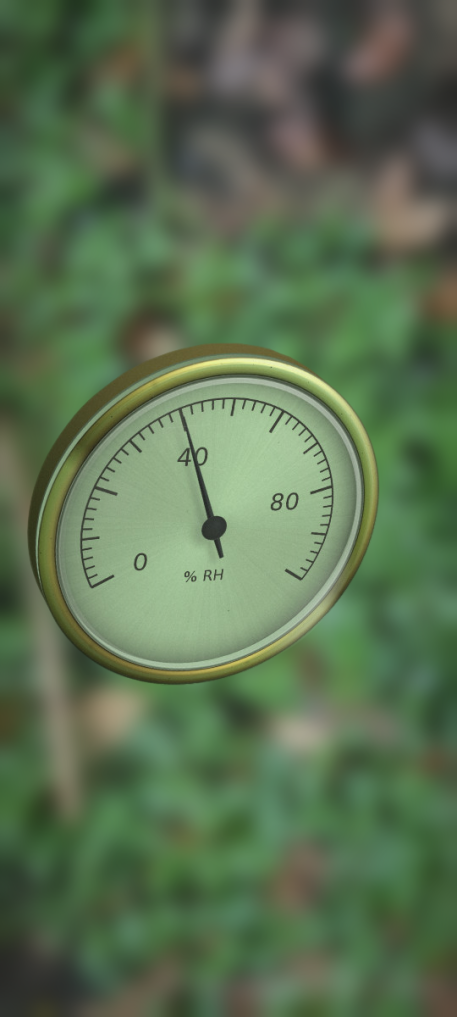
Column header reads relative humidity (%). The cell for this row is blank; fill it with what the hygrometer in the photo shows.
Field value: 40 %
